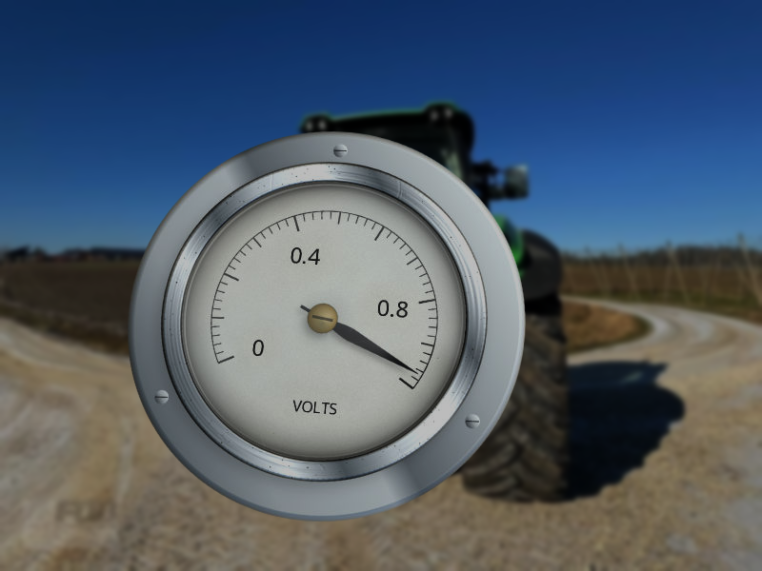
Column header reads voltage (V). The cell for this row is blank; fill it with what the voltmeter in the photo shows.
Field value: 0.97 V
